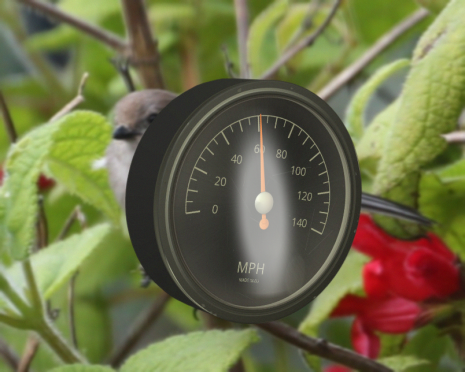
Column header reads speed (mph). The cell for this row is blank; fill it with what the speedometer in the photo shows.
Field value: 60 mph
